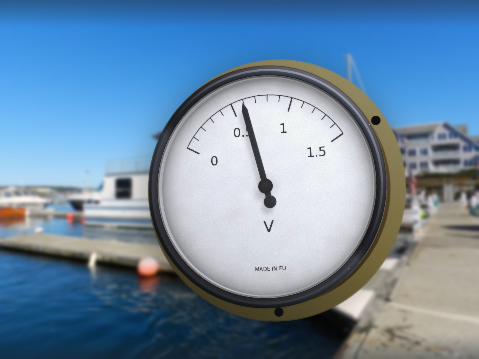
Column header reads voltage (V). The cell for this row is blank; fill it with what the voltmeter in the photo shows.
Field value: 0.6 V
